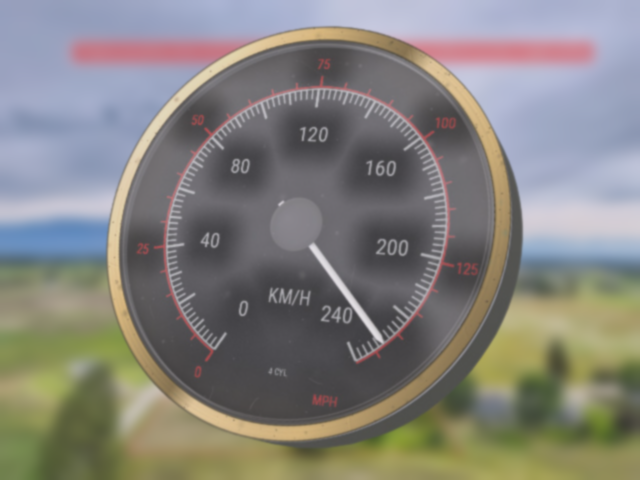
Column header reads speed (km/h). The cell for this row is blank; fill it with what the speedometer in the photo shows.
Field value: 230 km/h
